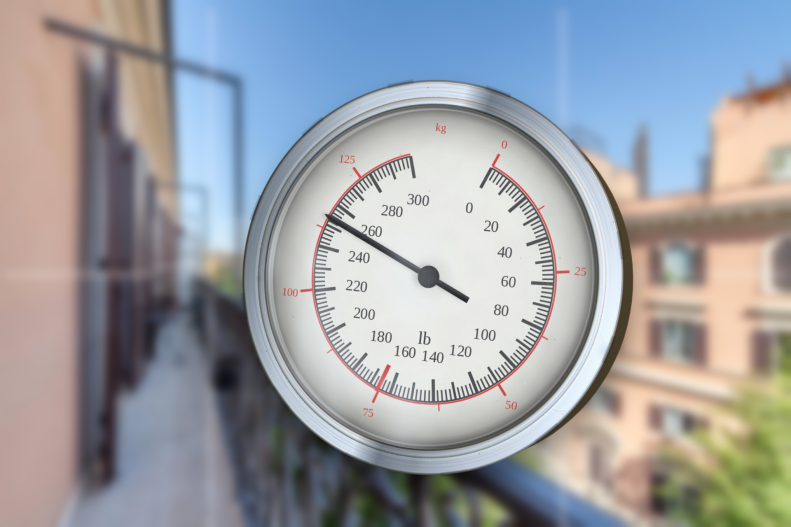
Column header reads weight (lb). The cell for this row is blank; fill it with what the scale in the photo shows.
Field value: 254 lb
